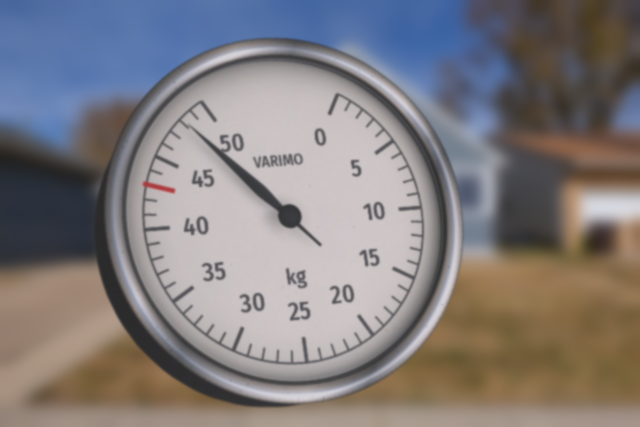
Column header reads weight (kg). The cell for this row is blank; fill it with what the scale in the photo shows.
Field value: 48 kg
